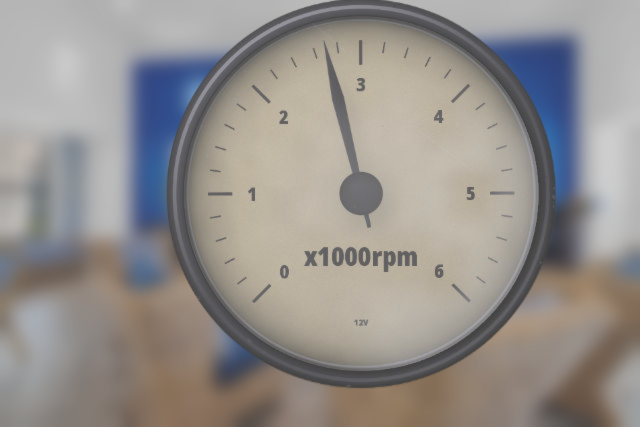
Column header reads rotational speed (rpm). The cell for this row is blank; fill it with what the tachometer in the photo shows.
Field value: 2700 rpm
